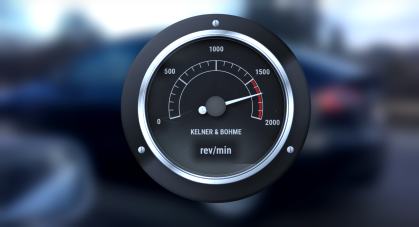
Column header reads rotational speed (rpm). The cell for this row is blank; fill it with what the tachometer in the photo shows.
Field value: 1700 rpm
